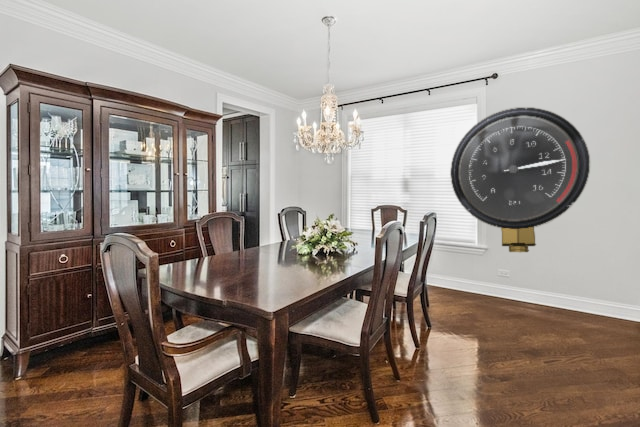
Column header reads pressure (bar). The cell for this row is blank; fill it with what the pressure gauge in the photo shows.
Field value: 13 bar
